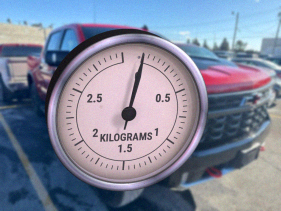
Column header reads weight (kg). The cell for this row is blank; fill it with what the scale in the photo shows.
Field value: 0 kg
